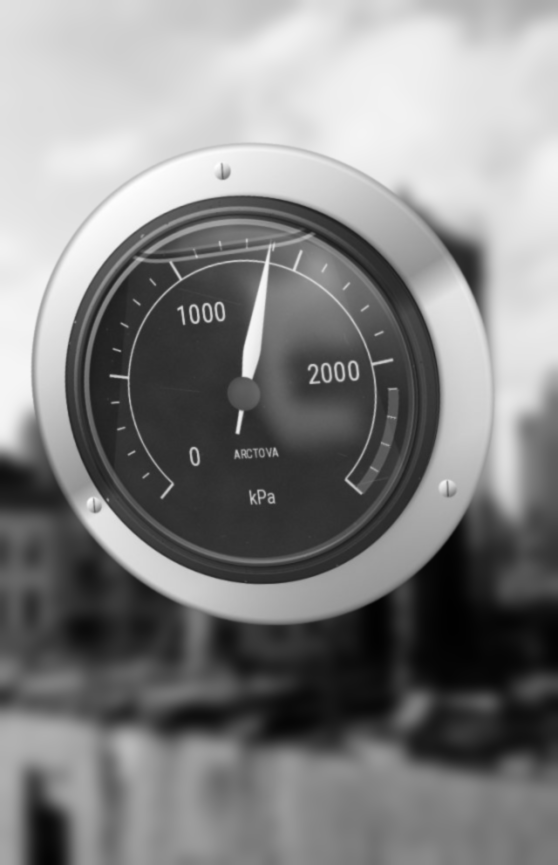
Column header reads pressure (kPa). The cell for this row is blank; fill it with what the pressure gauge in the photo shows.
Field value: 1400 kPa
